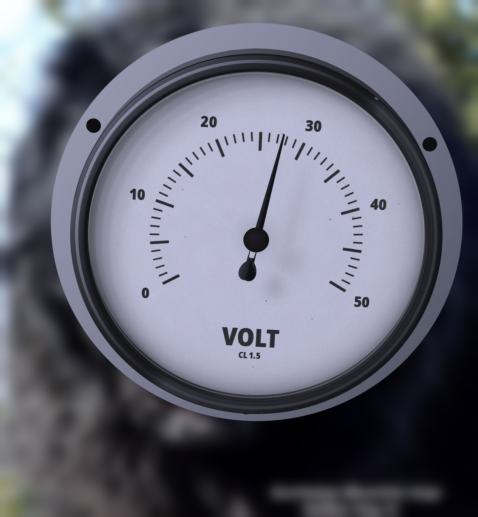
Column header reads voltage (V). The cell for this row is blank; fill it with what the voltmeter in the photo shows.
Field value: 27.5 V
